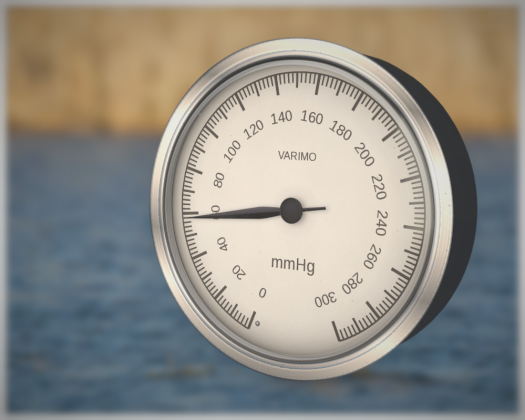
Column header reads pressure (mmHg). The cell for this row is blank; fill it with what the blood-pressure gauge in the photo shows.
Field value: 58 mmHg
